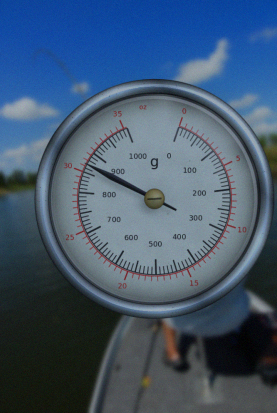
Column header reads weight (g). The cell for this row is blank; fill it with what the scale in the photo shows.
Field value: 870 g
